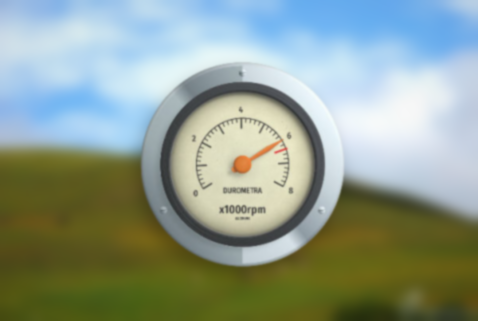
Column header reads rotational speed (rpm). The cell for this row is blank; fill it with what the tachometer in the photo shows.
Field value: 6000 rpm
